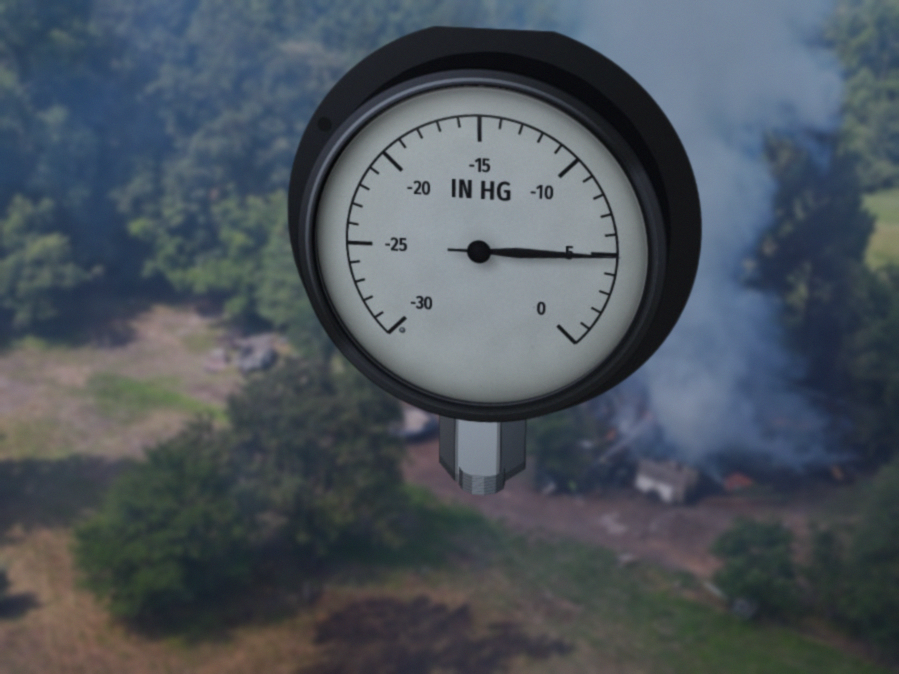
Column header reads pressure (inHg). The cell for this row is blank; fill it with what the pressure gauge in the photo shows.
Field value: -5 inHg
